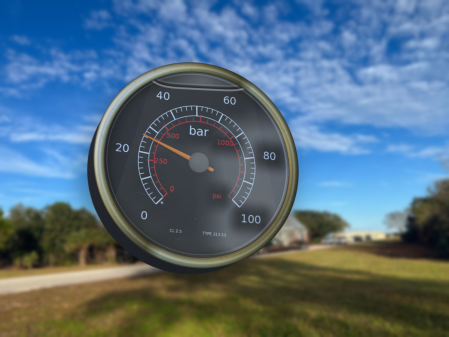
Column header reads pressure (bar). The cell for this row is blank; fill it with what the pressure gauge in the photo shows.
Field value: 26 bar
